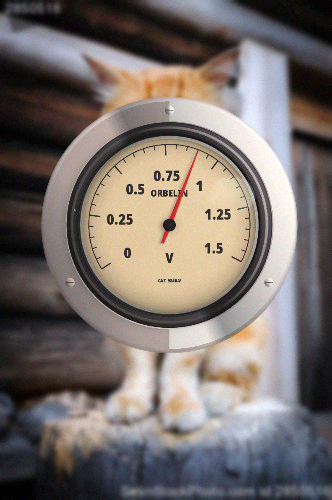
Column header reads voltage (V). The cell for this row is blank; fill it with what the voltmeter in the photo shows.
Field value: 0.9 V
